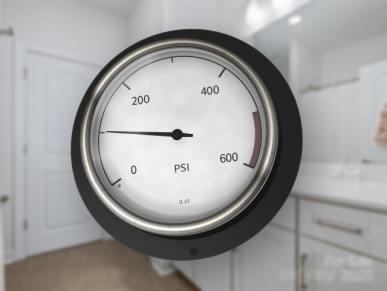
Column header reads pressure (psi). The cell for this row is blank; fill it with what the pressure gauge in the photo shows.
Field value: 100 psi
